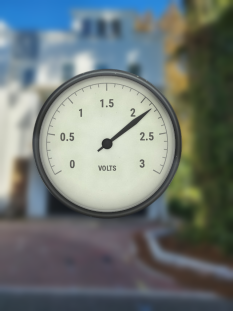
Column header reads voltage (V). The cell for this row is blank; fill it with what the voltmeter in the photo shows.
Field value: 2.15 V
